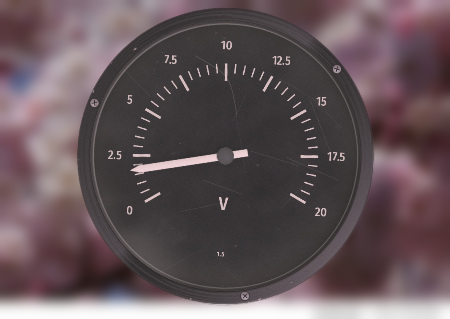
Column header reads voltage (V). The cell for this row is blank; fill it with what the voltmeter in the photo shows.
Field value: 1.75 V
